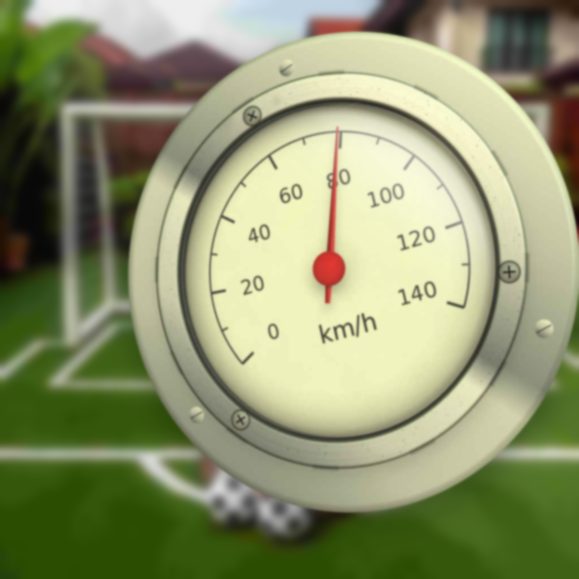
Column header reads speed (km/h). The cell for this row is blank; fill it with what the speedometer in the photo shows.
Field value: 80 km/h
